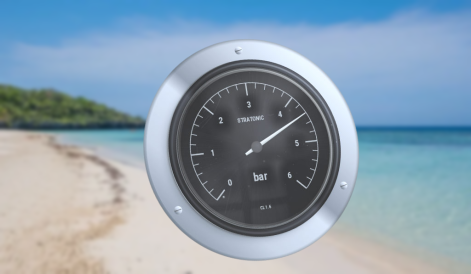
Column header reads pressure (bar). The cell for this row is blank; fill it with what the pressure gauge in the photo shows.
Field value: 4.4 bar
